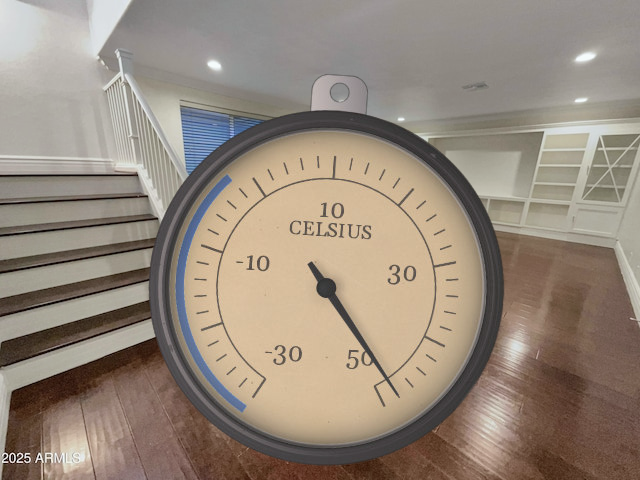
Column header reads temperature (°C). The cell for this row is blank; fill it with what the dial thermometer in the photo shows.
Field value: 48 °C
